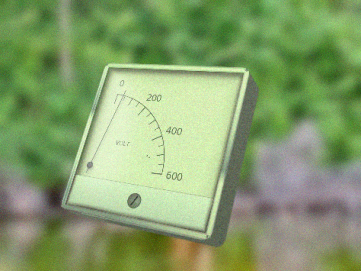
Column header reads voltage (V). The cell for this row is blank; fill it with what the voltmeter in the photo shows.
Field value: 50 V
